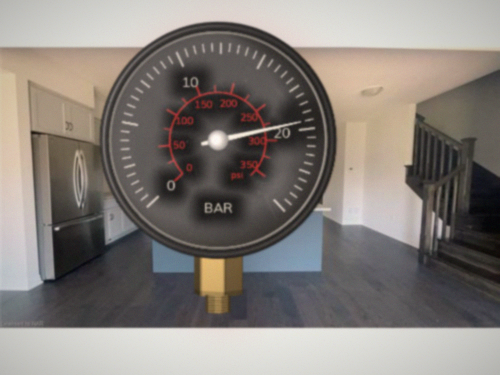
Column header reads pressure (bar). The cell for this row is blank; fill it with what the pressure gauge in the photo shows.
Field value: 19.5 bar
